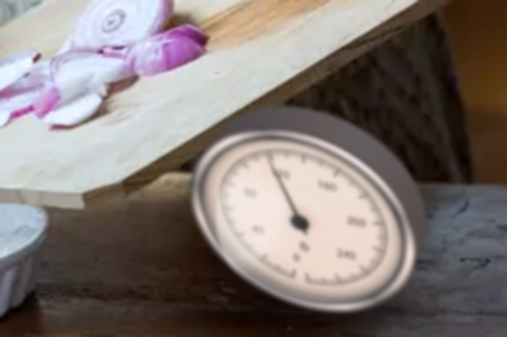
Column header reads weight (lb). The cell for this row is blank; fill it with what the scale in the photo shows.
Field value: 120 lb
